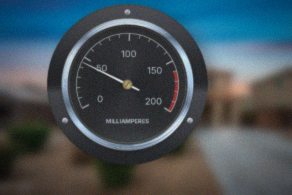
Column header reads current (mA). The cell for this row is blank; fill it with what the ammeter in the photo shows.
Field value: 45 mA
